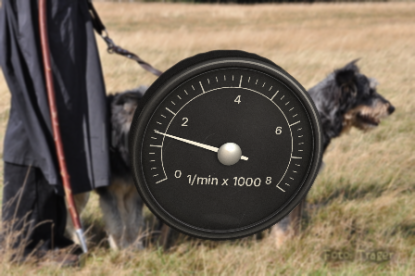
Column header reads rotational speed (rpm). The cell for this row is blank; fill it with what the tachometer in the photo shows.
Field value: 1400 rpm
